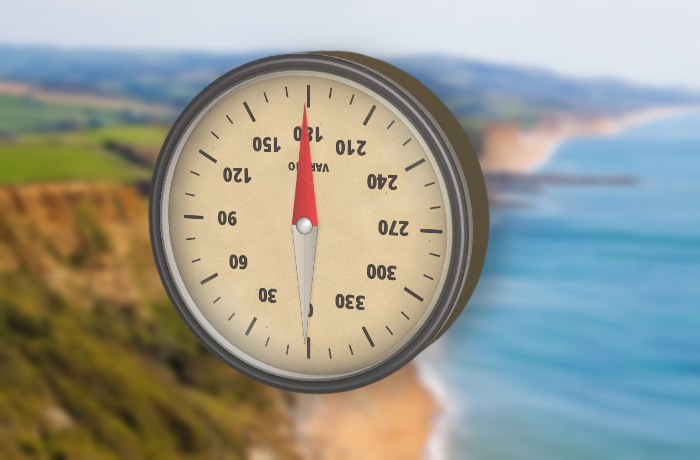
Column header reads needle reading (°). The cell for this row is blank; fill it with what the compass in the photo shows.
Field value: 180 °
